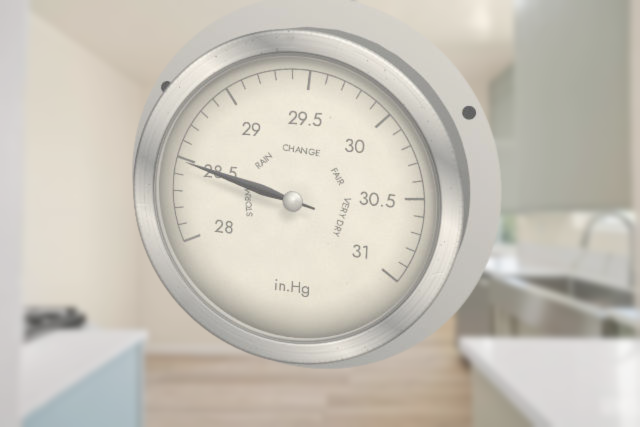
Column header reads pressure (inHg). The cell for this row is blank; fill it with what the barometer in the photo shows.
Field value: 28.5 inHg
